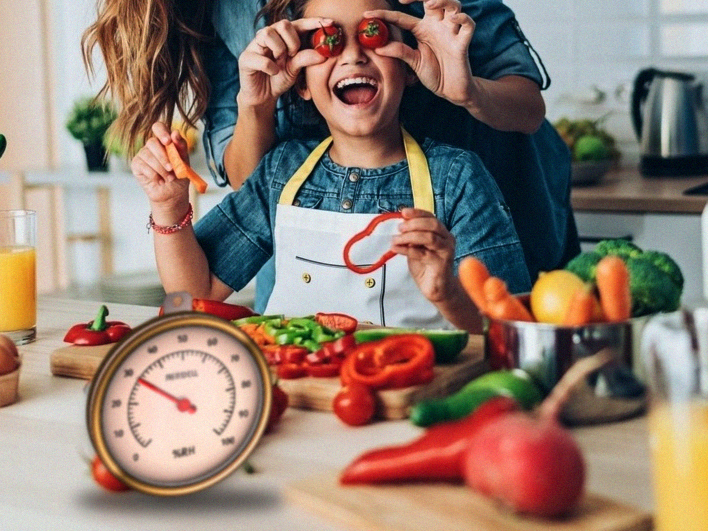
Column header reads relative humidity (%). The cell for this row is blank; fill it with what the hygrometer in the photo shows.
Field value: 30 %
